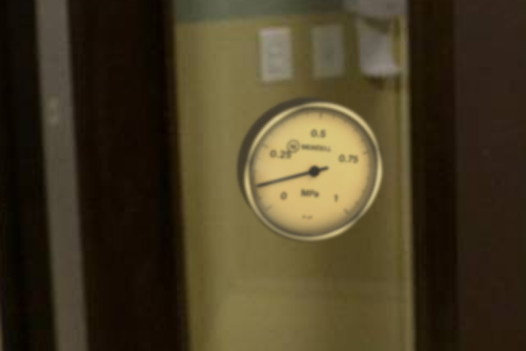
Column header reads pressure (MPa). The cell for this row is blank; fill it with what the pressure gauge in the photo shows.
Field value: 0.1 MPa
